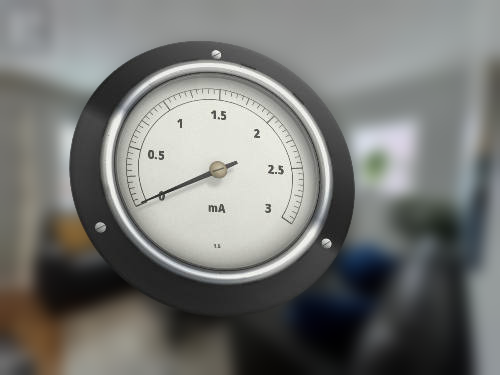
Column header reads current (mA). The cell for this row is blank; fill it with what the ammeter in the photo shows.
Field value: 0 mA
